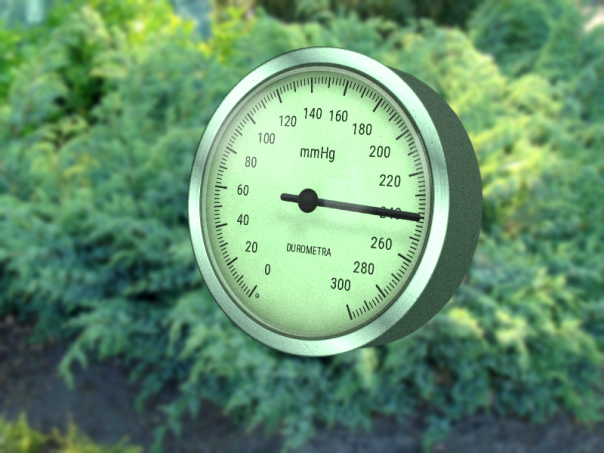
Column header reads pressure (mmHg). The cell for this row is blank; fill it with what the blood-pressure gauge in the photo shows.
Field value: 240 mmHg
